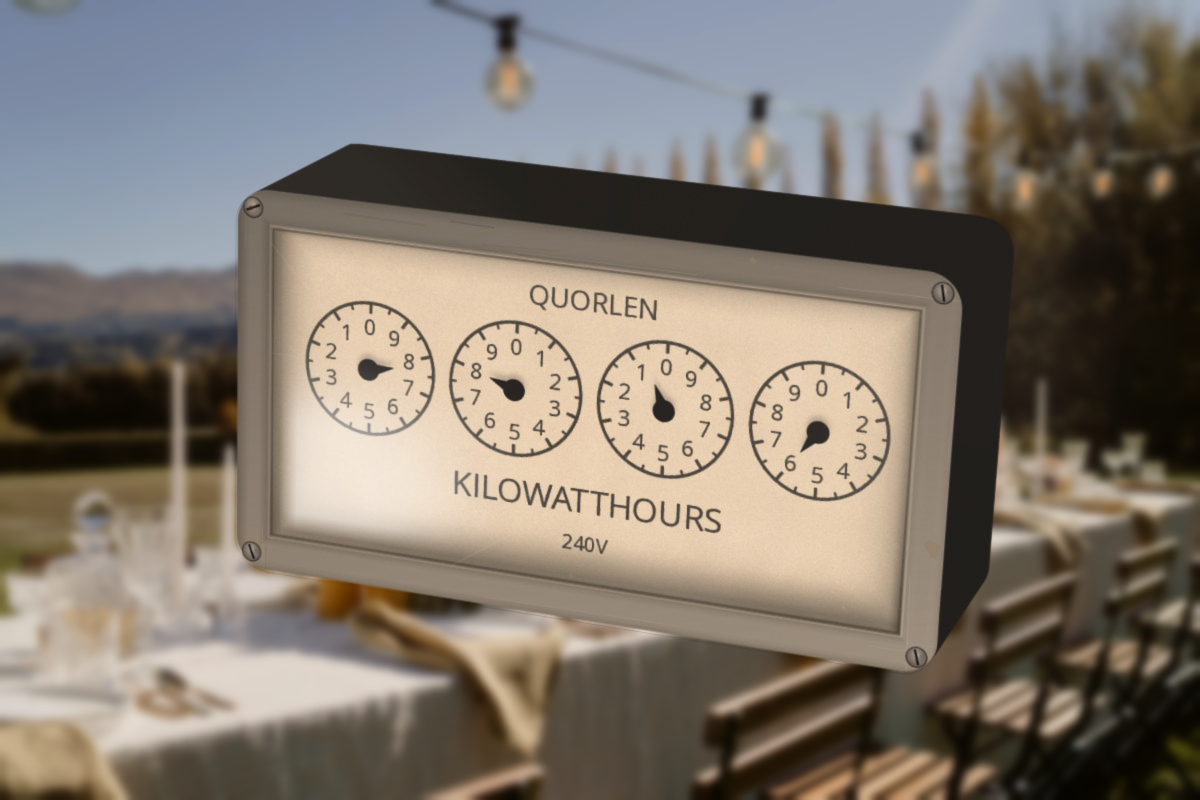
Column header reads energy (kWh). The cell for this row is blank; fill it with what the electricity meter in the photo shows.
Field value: 7806 kWh
